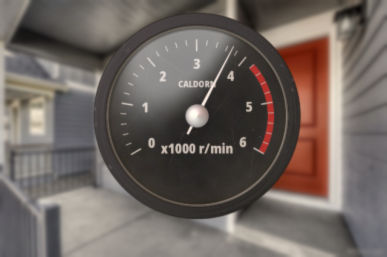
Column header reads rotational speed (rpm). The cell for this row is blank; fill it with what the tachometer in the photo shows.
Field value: 3700 rpm
